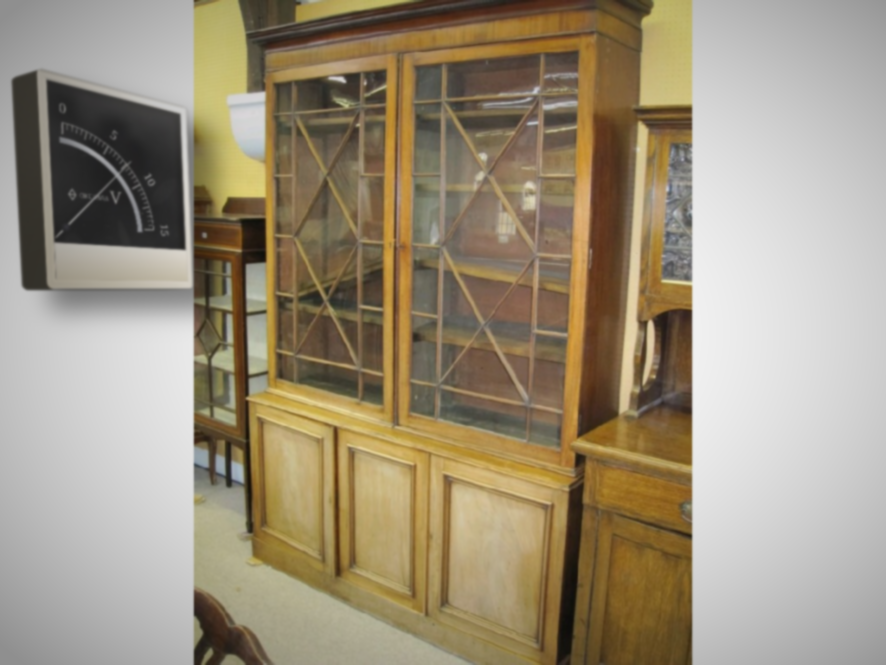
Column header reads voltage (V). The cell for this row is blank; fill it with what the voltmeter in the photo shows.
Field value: 7.5 V
